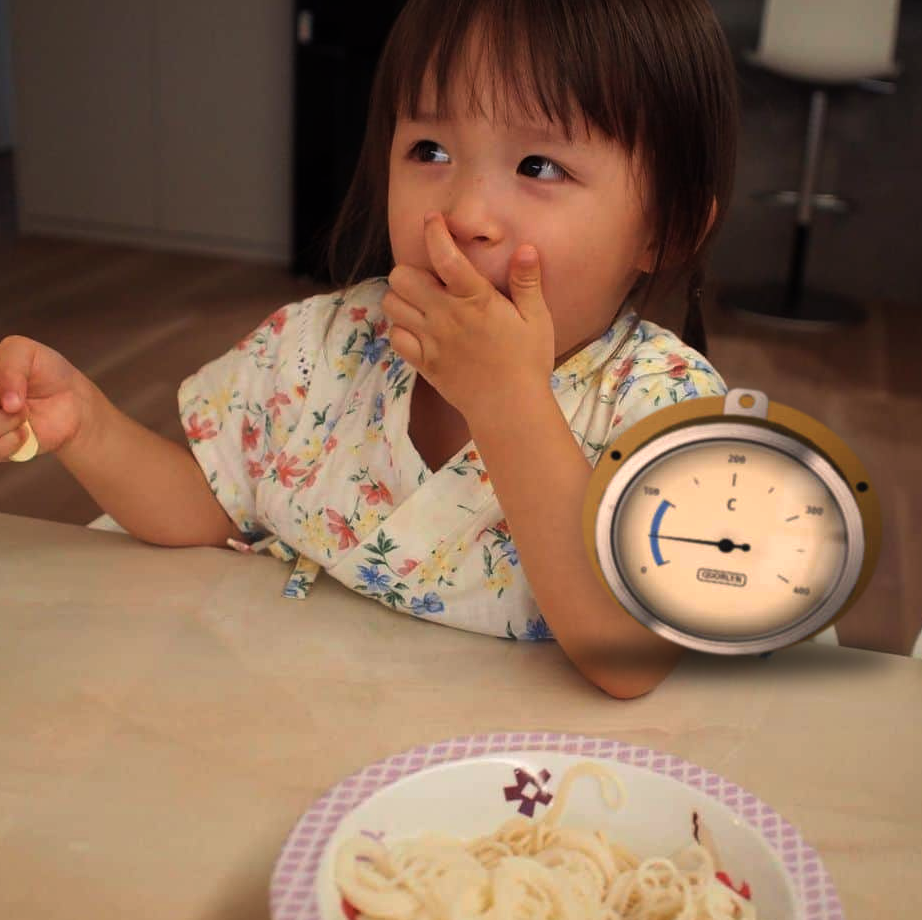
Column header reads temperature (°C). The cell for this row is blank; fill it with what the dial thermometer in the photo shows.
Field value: 50 °C
